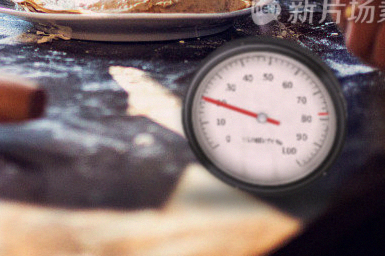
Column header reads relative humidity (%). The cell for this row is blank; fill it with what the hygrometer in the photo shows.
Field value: 20 %
